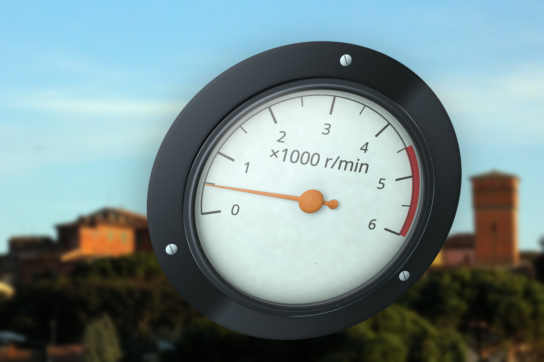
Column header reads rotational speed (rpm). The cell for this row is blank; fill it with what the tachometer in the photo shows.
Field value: 500 rpm
